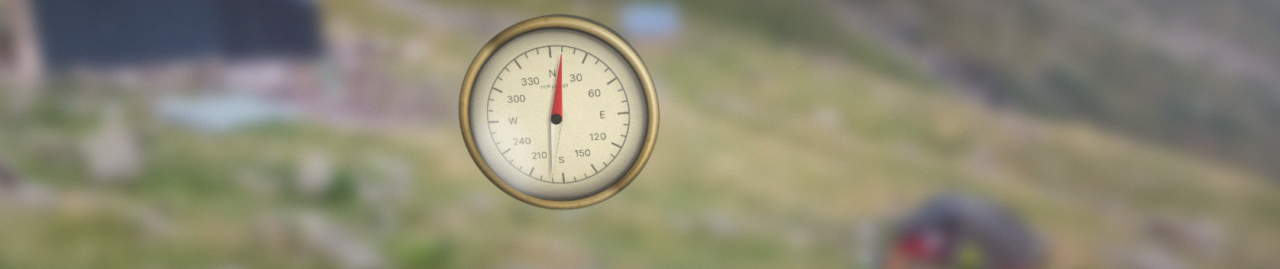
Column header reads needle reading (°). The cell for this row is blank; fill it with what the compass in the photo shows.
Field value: 10 °
